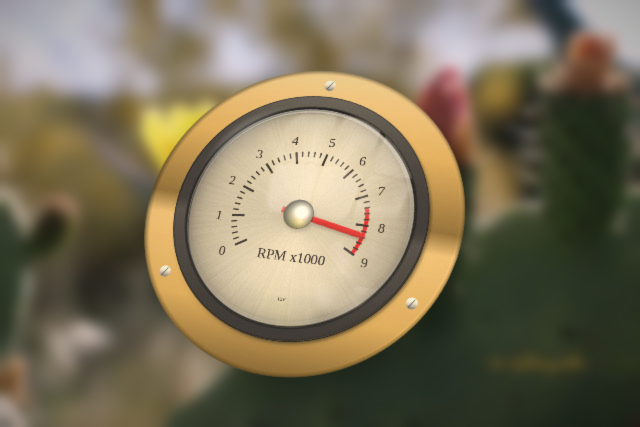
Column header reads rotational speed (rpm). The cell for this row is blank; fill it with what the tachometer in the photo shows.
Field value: 8400 rpm
